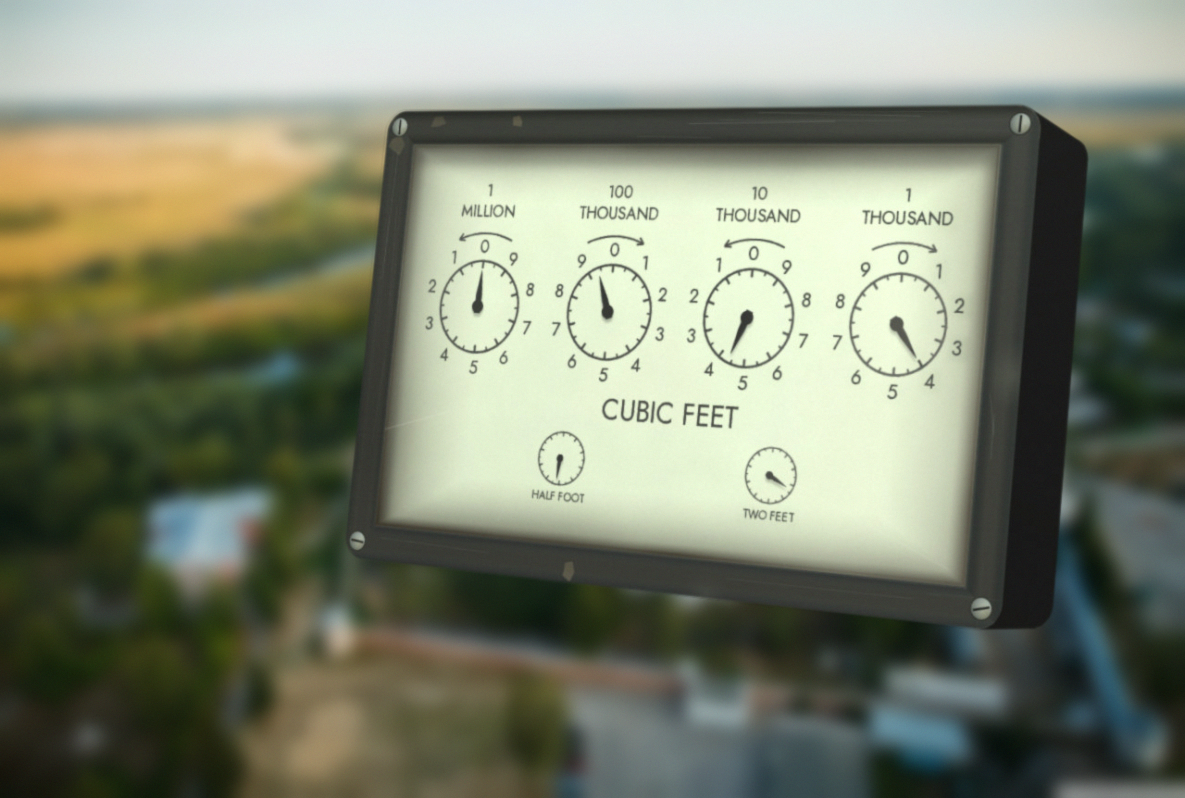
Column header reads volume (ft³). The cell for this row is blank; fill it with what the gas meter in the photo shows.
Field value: 994400 ft³
